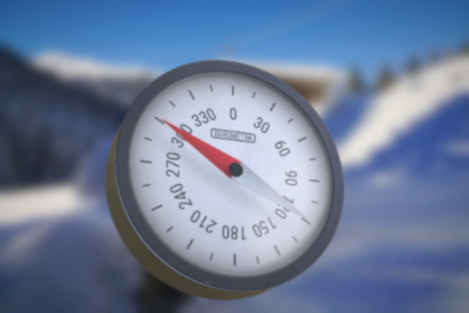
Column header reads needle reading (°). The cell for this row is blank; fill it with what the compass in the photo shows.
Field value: 300 °
